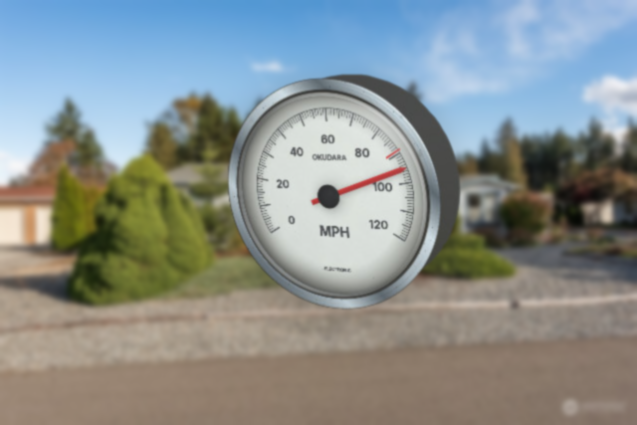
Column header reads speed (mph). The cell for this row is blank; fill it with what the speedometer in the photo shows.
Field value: 95 mph
